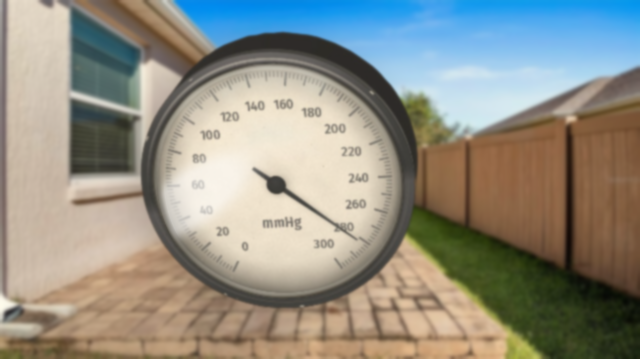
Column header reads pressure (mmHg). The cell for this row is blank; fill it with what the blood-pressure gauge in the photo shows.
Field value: 280 mmHg
